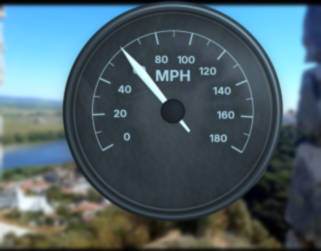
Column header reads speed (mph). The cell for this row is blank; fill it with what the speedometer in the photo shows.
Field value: 60 mph
